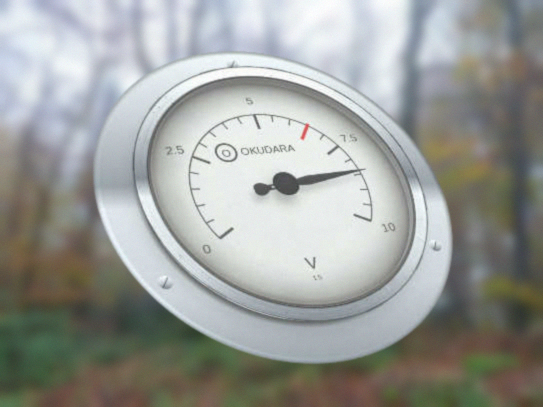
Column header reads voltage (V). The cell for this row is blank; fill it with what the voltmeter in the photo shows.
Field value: 8.5 V
